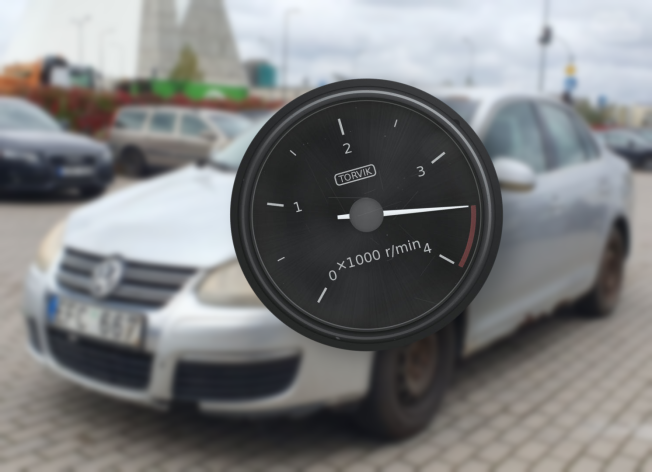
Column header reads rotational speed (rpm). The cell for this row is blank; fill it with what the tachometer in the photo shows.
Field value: 3500 rpm
